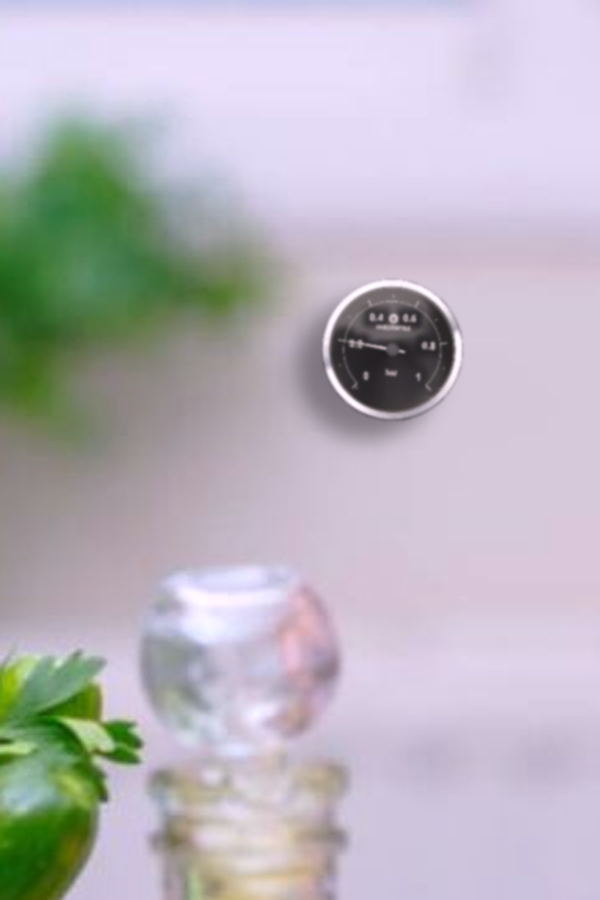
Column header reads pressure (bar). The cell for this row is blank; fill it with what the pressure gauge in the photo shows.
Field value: 0.2 bar
